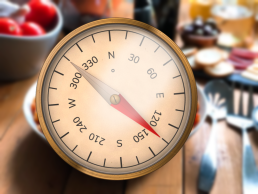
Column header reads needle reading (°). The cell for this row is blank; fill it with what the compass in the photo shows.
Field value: 135 °
